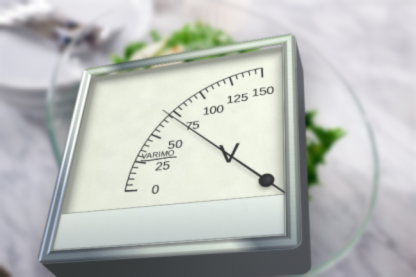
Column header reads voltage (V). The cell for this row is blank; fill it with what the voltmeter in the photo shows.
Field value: 70 V
